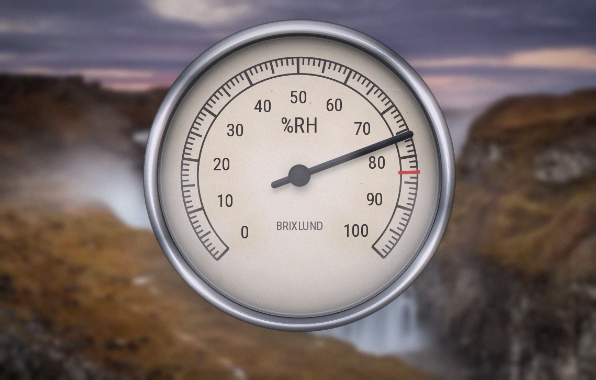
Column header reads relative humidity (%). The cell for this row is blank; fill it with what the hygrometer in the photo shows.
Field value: 76 %
